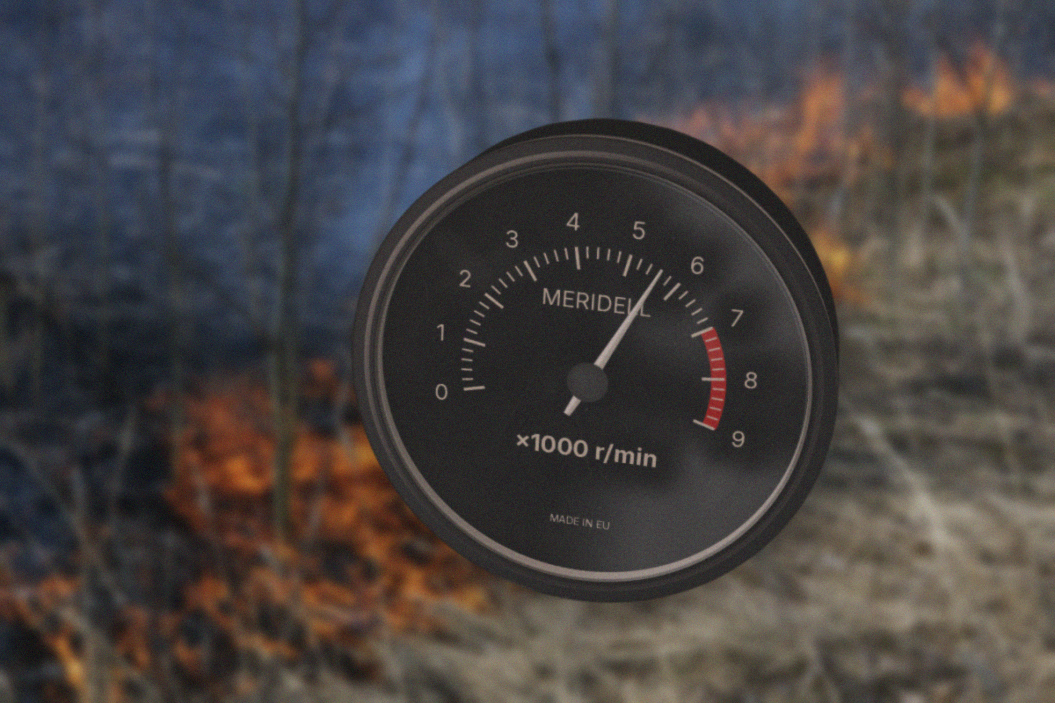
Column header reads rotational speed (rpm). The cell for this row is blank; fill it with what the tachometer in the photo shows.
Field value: 5600 rpm
